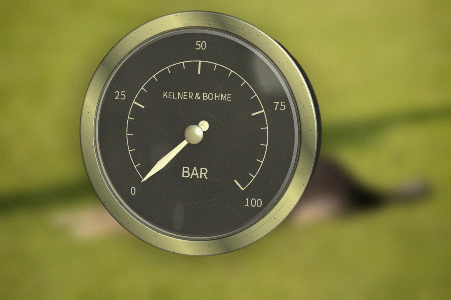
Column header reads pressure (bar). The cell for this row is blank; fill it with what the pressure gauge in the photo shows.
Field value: 0 bar
